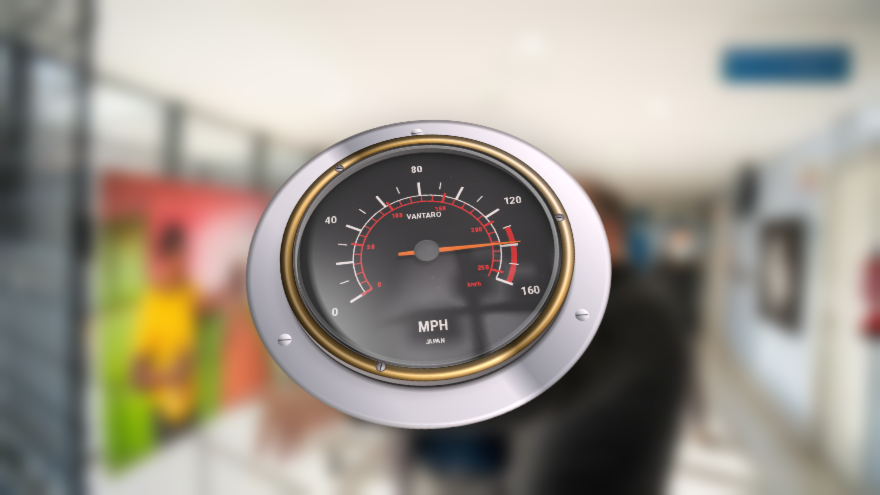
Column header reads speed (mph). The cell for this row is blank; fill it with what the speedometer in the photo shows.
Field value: 140 mph
